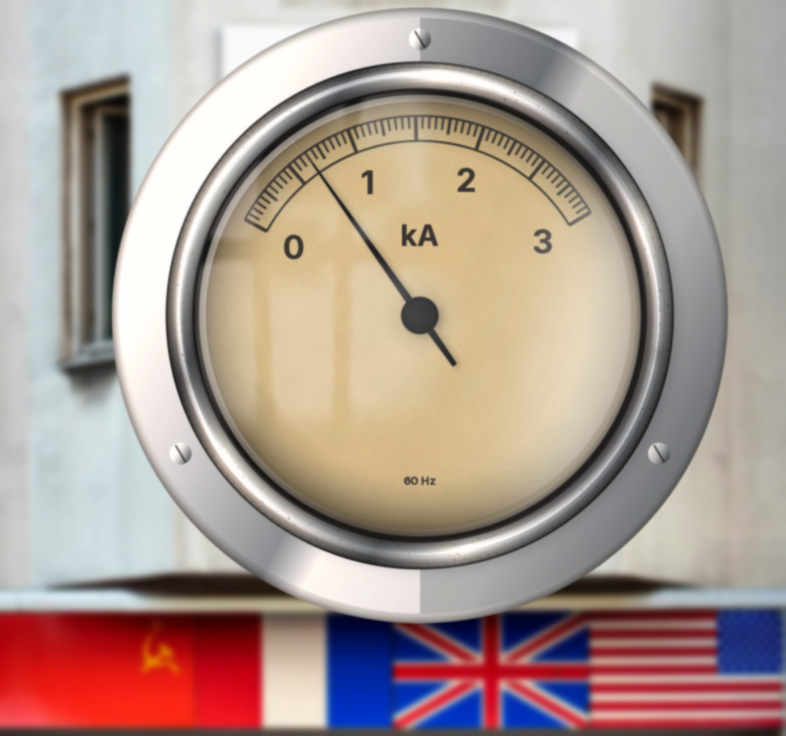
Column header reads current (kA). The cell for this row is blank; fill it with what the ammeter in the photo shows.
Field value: 0.65 kA
